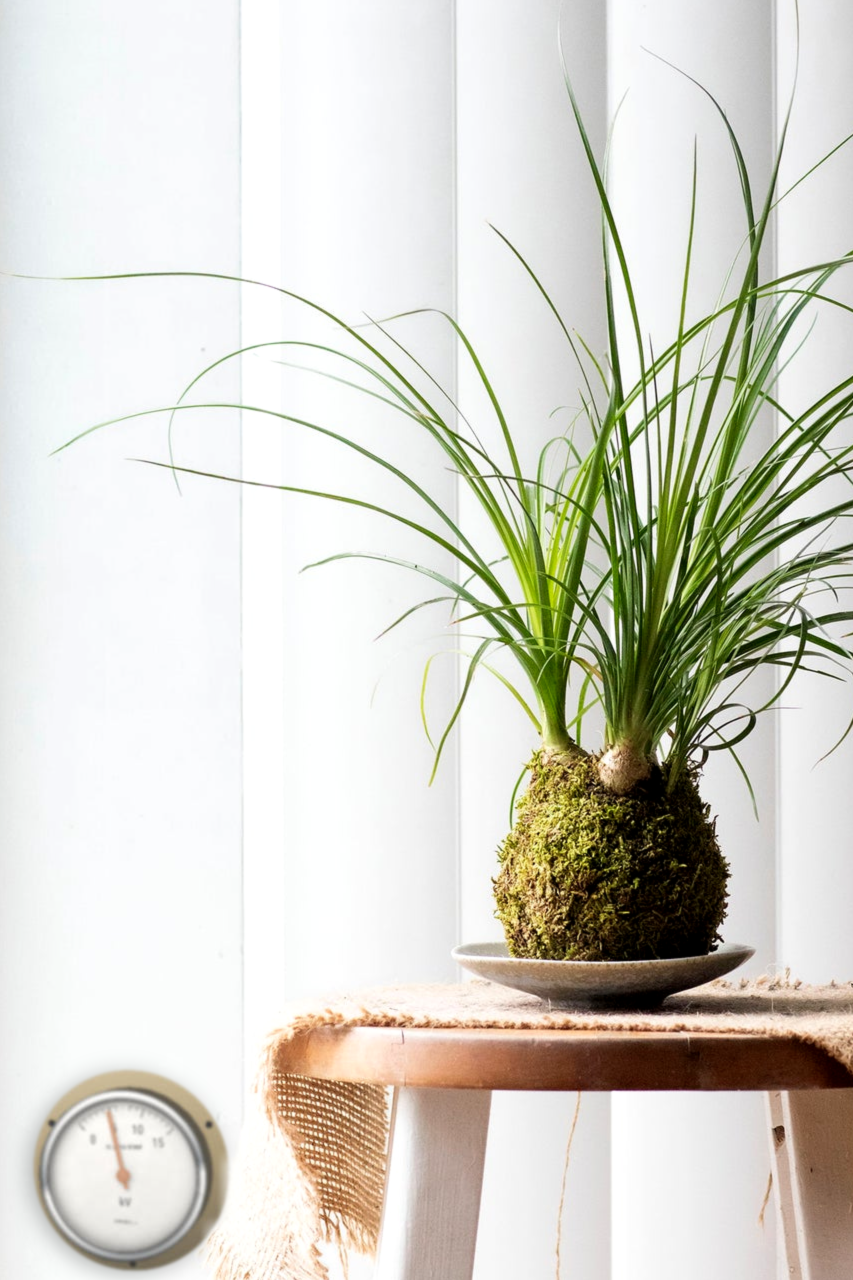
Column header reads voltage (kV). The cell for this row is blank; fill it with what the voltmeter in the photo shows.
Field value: 5 kV
